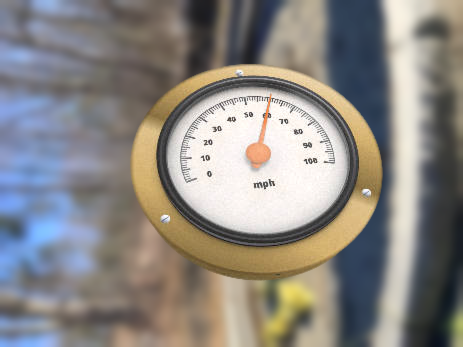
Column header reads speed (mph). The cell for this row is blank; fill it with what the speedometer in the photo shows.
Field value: 60 mph
